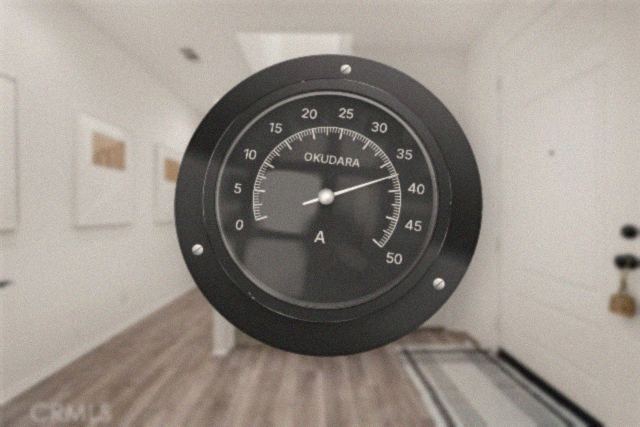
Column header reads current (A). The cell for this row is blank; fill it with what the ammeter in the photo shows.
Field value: 37.5 A
